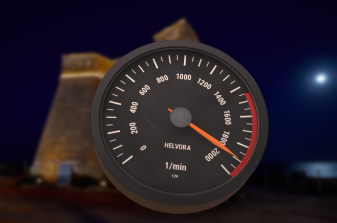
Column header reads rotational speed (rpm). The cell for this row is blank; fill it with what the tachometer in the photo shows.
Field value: 1900 rpm
